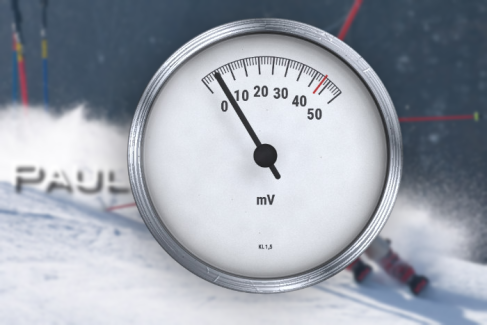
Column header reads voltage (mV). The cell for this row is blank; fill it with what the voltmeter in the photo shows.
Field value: 5 mV
